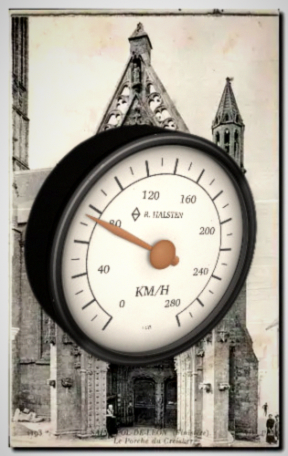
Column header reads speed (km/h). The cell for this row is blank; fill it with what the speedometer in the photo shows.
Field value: 75 km/h
